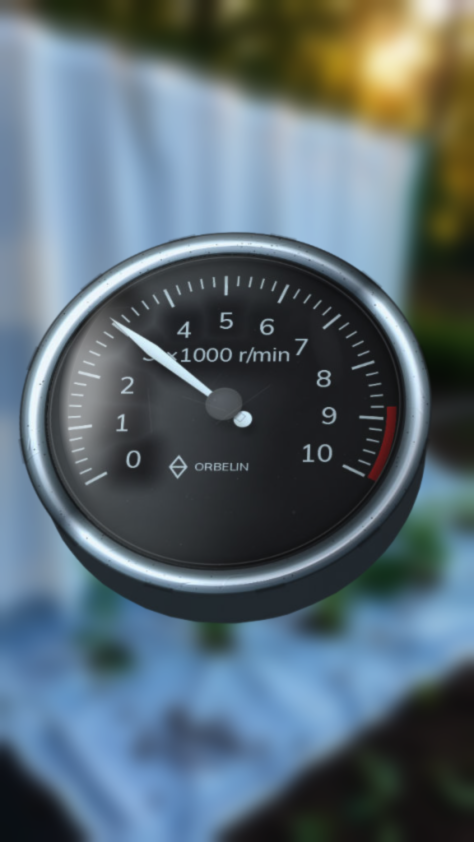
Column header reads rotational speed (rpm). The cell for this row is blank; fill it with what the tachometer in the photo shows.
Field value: 3000 rpm
